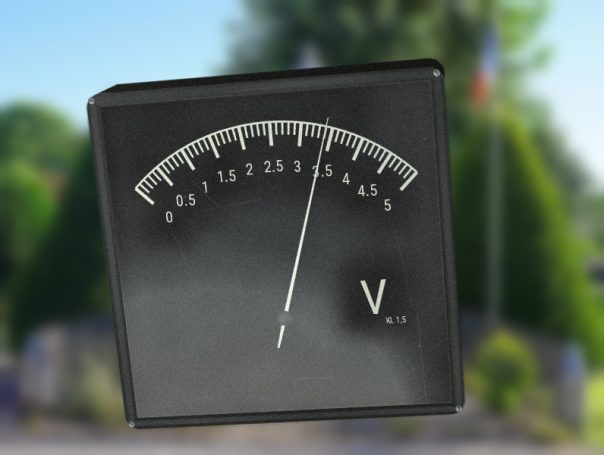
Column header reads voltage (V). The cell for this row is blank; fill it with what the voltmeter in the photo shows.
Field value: 3.4 V
